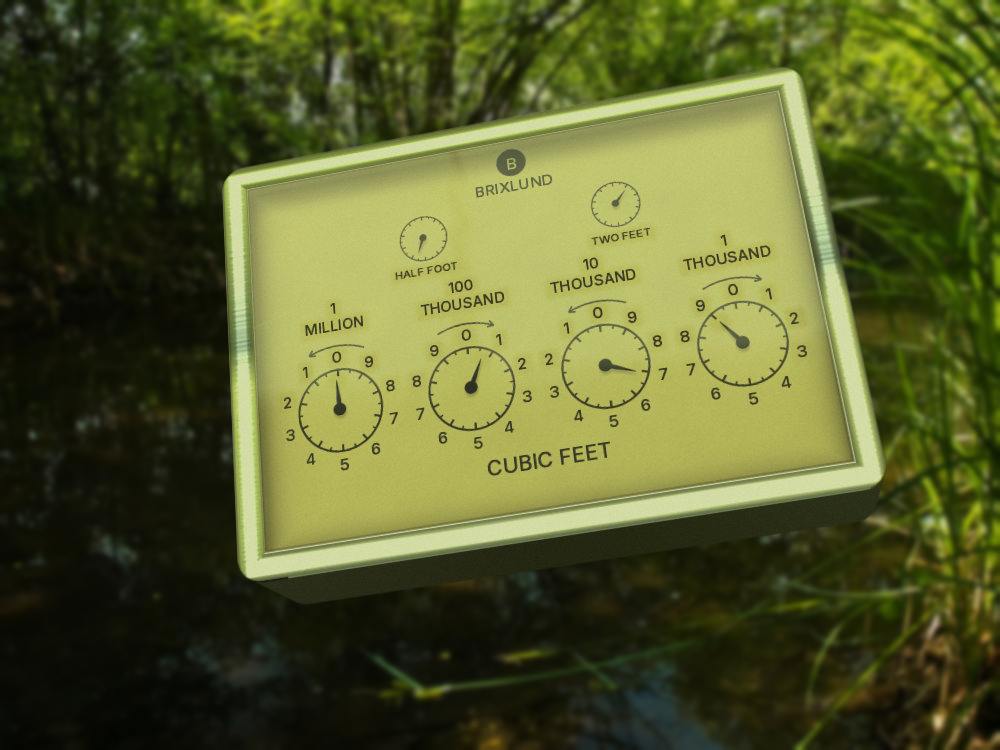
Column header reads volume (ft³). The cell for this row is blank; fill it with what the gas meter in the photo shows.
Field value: 6900 ft³
